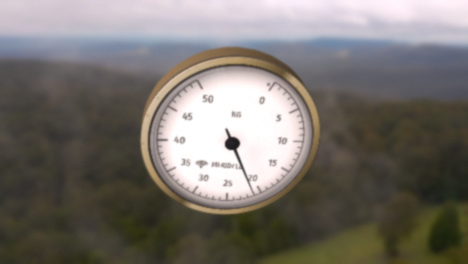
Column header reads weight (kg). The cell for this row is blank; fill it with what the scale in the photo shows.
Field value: 21 kg
